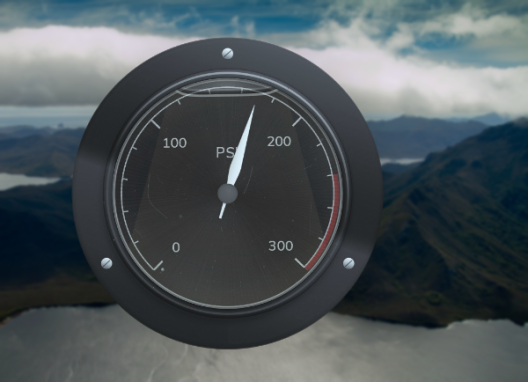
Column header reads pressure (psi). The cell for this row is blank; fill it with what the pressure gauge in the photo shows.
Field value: 170 psi
